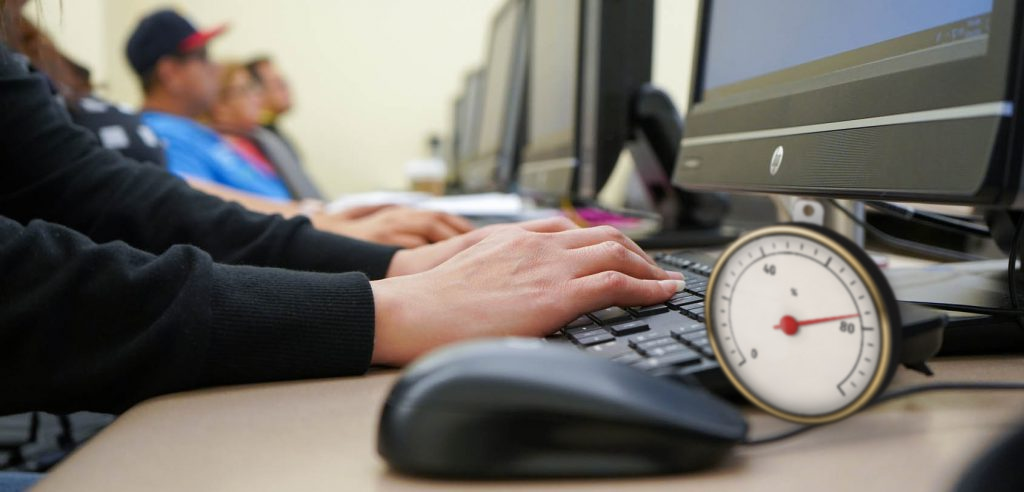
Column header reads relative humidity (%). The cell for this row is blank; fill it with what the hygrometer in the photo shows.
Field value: 76 %
